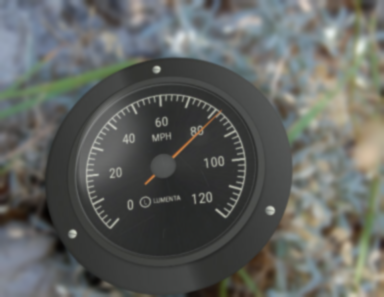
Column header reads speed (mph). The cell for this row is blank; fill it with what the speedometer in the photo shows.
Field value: 82 mph
